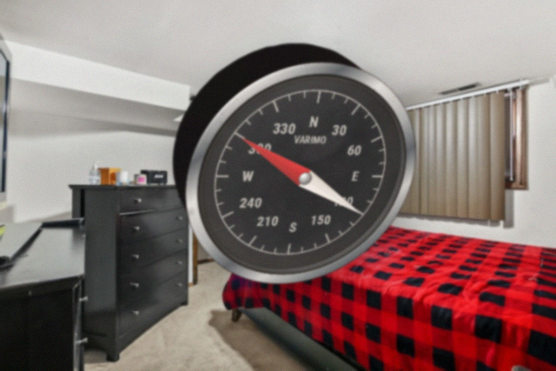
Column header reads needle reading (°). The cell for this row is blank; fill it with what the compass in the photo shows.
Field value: 300 °
